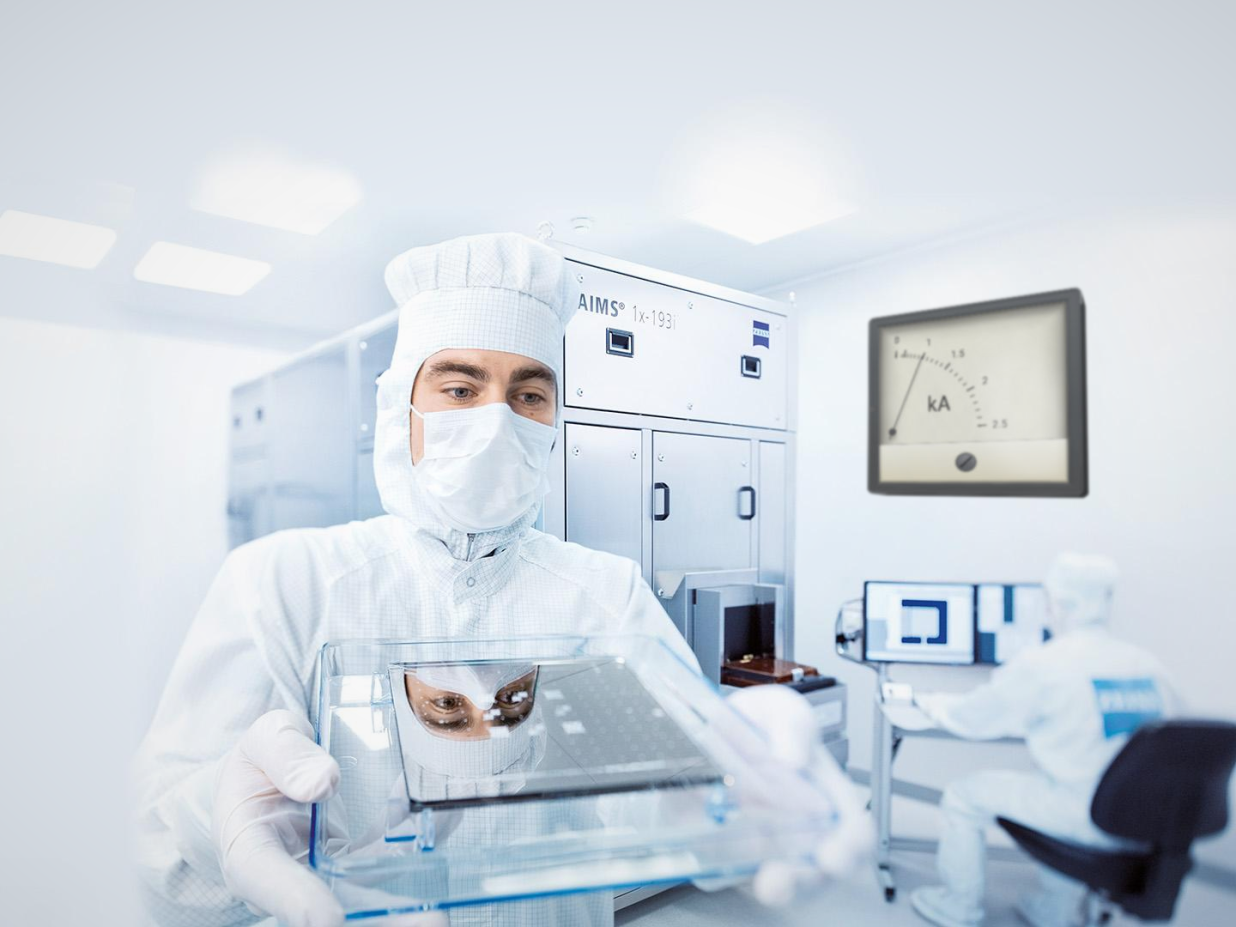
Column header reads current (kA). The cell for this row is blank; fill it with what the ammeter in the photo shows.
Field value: 1 kA
